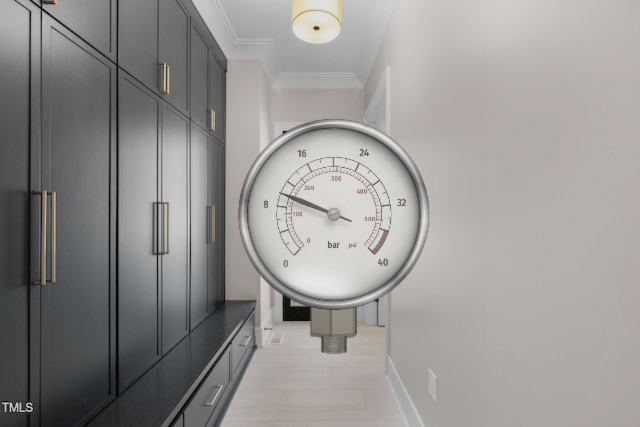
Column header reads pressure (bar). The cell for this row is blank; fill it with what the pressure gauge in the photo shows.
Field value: 10 bar
